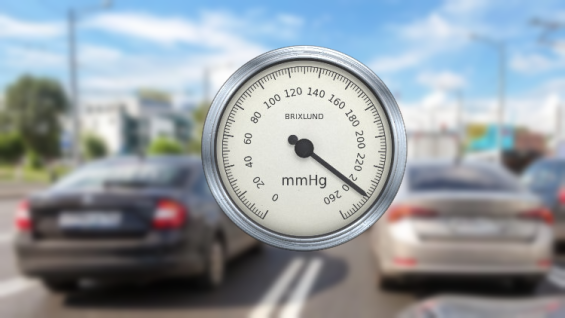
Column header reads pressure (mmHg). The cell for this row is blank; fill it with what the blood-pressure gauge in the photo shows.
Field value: 240 mmHg
